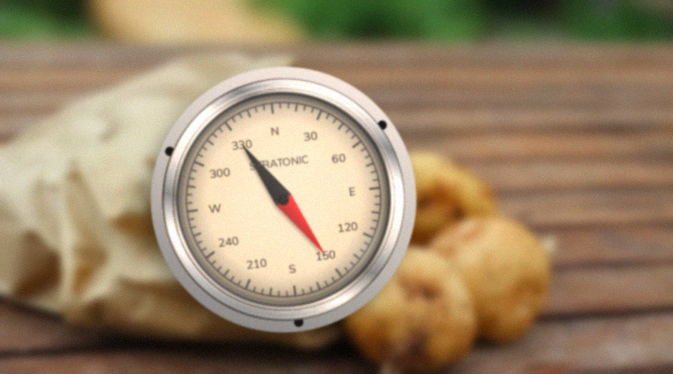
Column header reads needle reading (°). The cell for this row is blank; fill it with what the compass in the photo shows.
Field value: 150 °
